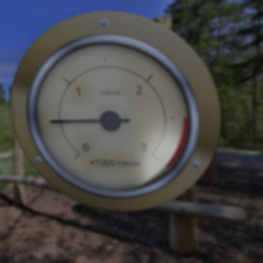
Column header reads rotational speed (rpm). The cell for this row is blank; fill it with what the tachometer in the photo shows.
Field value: 500 rpm
